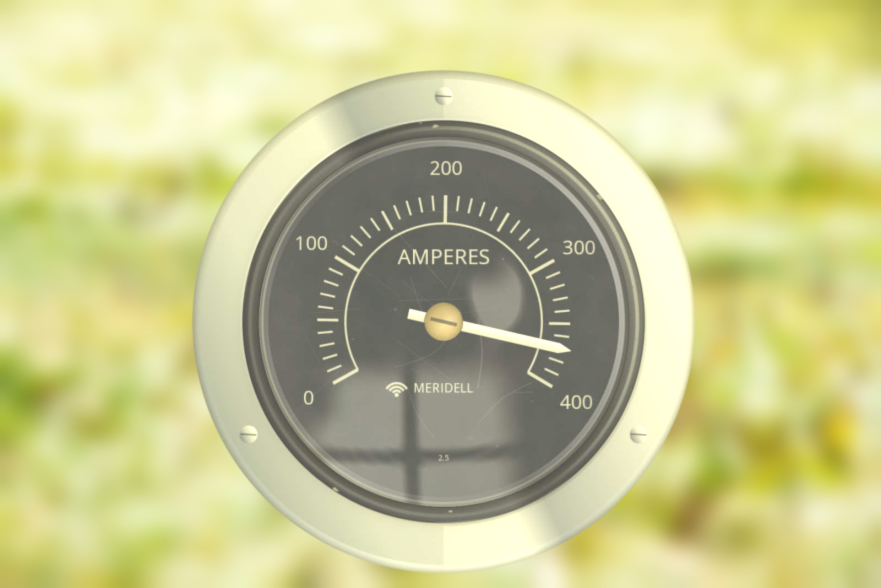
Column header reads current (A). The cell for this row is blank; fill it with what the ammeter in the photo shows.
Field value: 370 A
